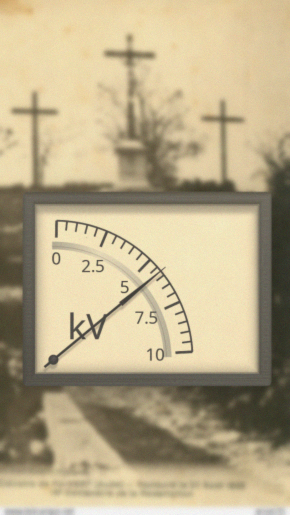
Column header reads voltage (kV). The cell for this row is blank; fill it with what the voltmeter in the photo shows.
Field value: 5.75 kV
